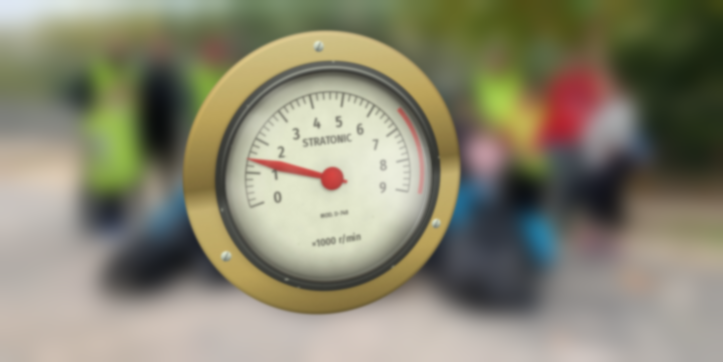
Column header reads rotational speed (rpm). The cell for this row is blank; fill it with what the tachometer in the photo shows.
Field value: 1400 rpm
